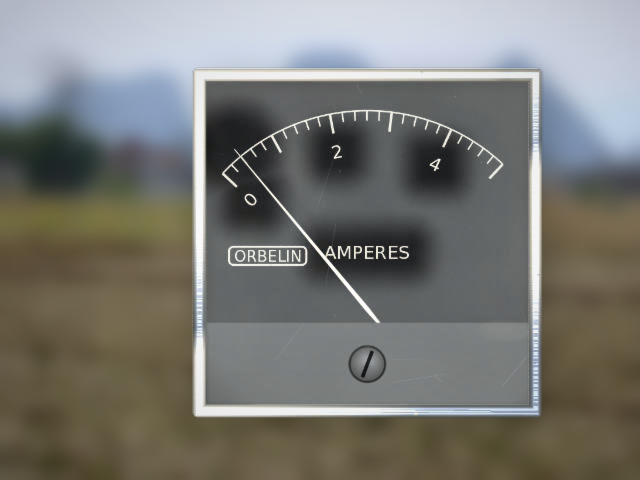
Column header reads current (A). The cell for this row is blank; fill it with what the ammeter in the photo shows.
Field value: 0.4 A
